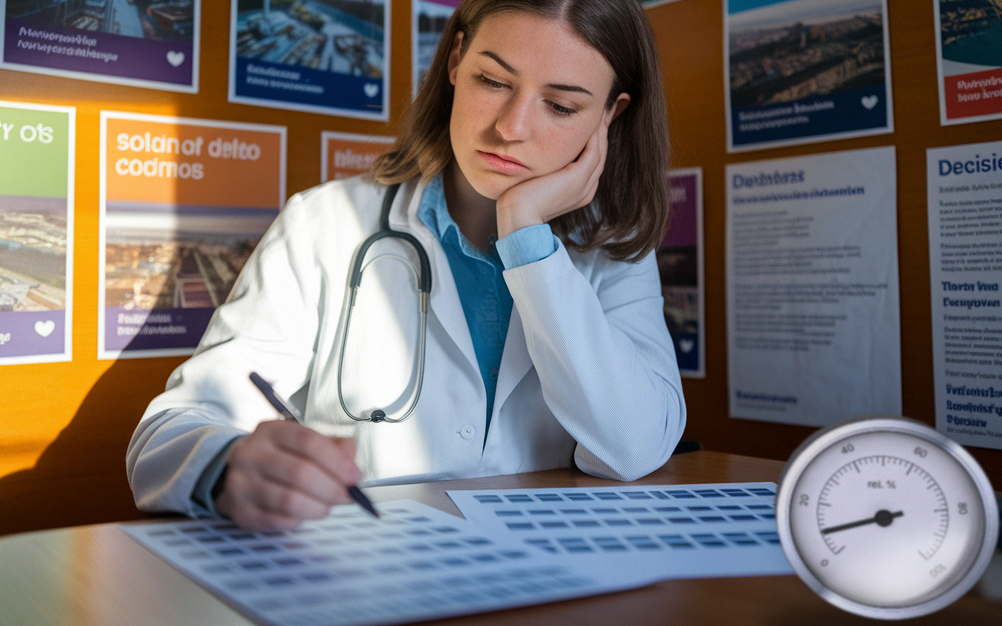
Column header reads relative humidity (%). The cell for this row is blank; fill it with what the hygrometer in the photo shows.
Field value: 10 %
